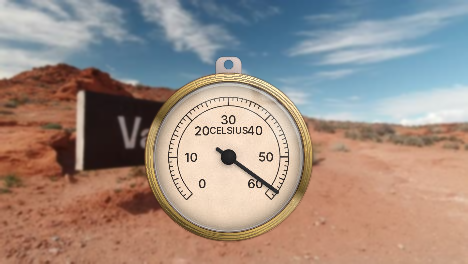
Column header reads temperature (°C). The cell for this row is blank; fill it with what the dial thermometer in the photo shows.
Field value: 58 °C
